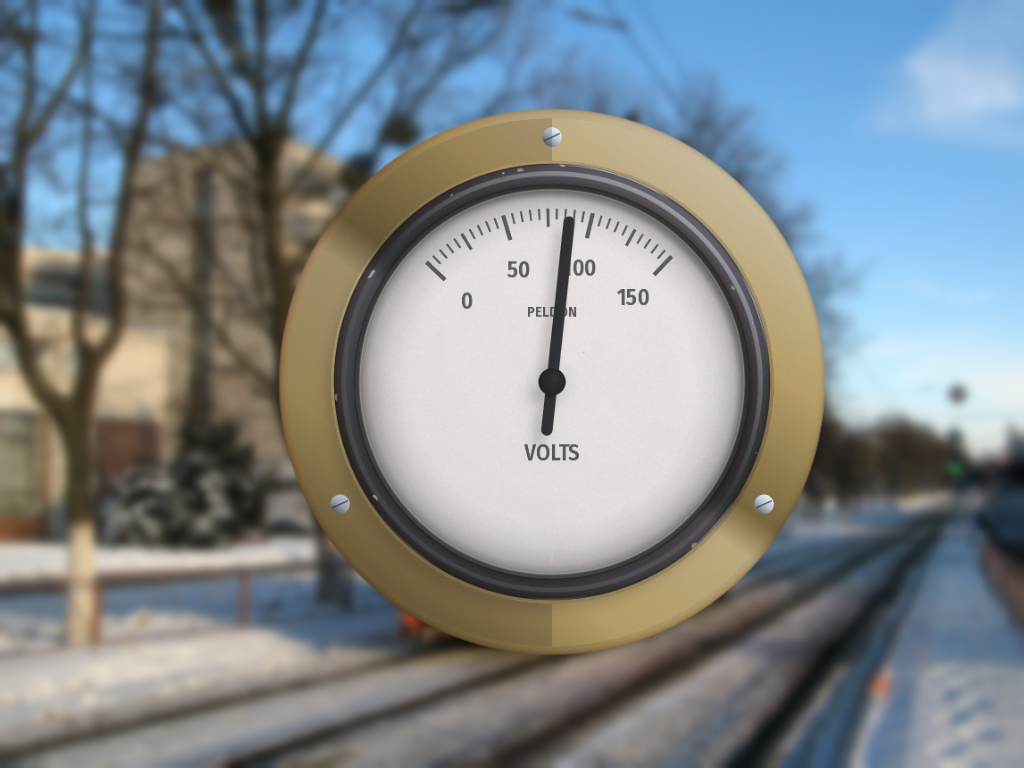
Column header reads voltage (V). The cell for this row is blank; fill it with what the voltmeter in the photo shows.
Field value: 87.5 V
